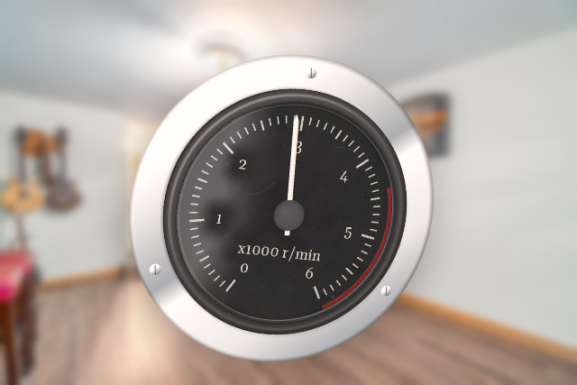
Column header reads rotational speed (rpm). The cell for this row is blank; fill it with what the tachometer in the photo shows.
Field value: 2900 rpm
